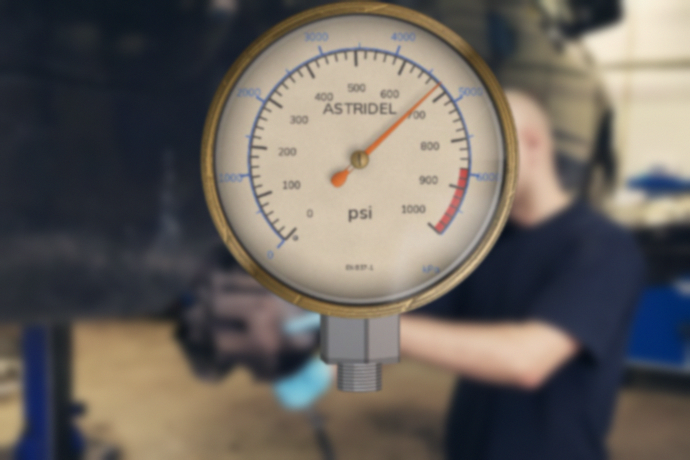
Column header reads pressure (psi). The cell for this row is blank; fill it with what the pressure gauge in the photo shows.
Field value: 680 psi
